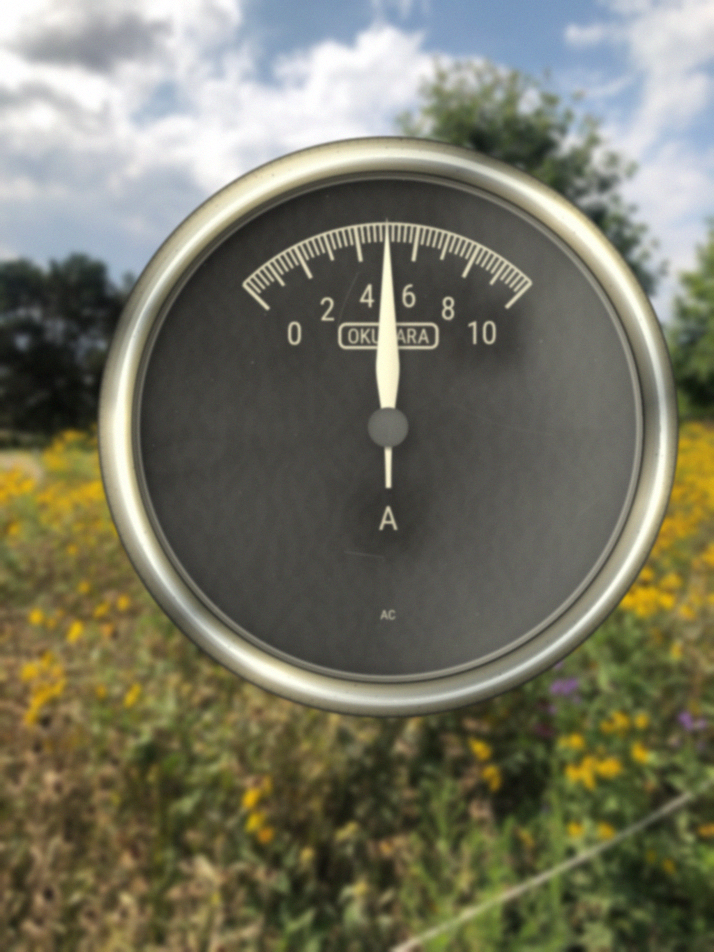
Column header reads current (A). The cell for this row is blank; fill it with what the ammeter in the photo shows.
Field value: 5 A
